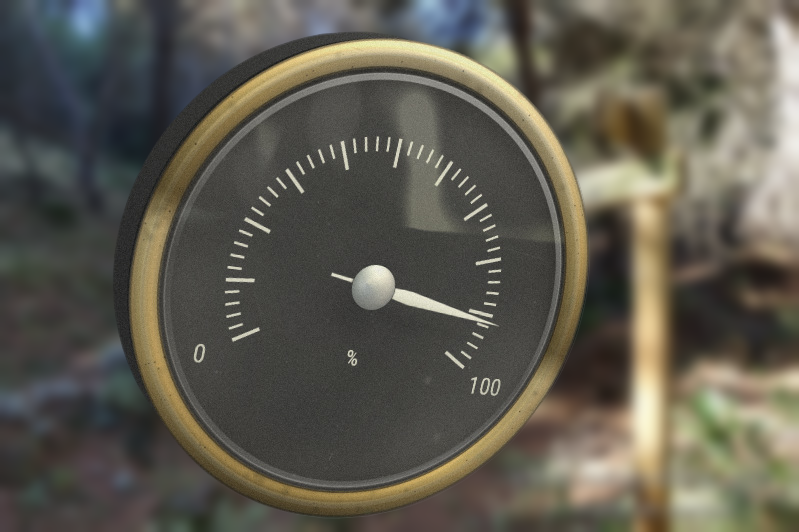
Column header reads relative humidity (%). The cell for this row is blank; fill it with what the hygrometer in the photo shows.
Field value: 91 %
